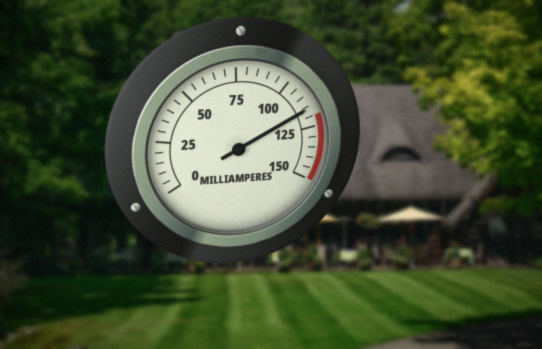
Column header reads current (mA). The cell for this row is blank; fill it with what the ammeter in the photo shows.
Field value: 115 mA
